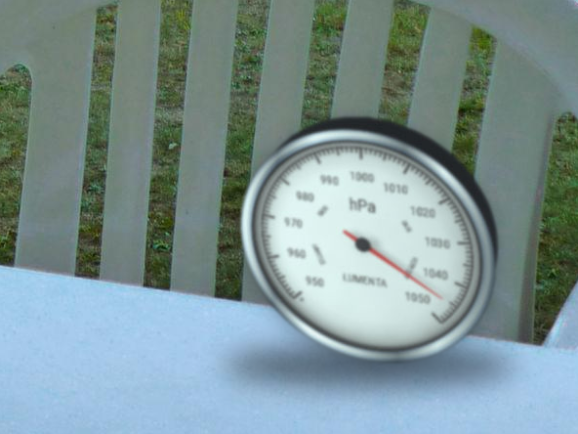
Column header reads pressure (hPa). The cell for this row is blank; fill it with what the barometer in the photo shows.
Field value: 1045 hPa
